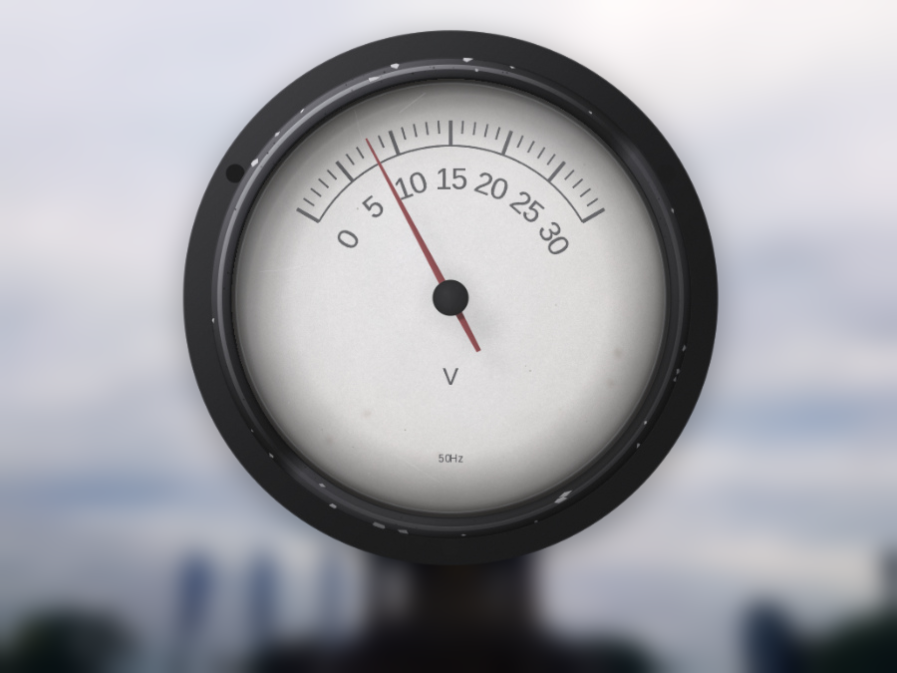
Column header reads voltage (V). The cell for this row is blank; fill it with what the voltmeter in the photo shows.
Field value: 8 V
